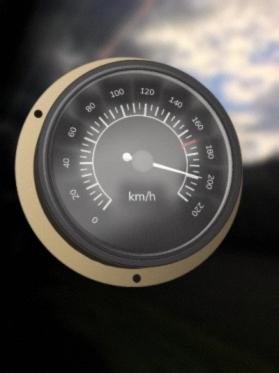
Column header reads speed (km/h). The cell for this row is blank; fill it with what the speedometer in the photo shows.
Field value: 200 km/h
